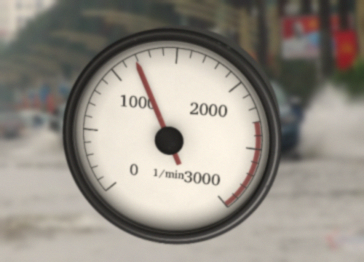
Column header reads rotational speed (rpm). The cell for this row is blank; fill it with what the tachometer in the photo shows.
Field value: 1200 rpm
